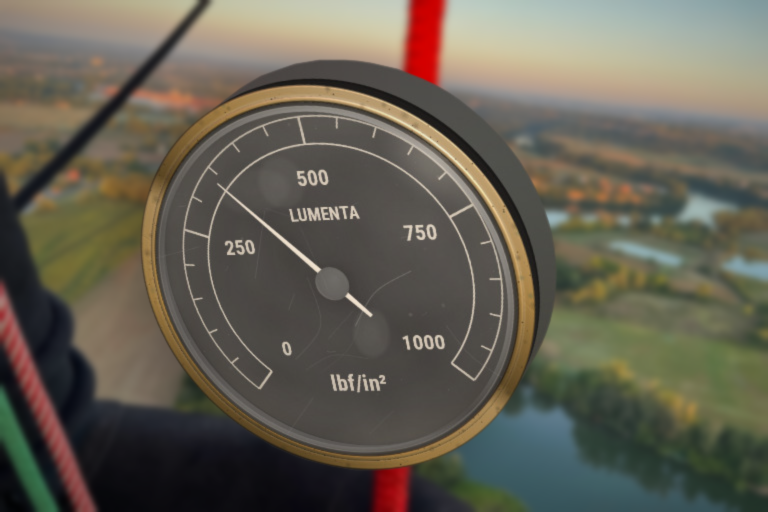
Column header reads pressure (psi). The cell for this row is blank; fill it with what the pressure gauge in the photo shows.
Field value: 350 psi
